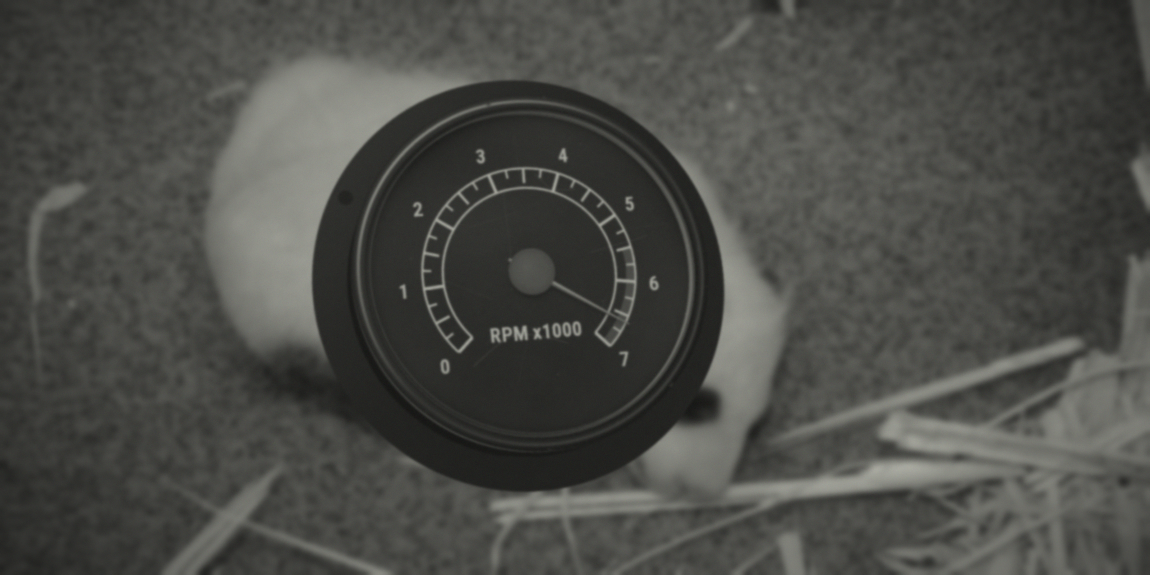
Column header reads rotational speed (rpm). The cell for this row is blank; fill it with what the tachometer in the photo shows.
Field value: 6625 rpm
